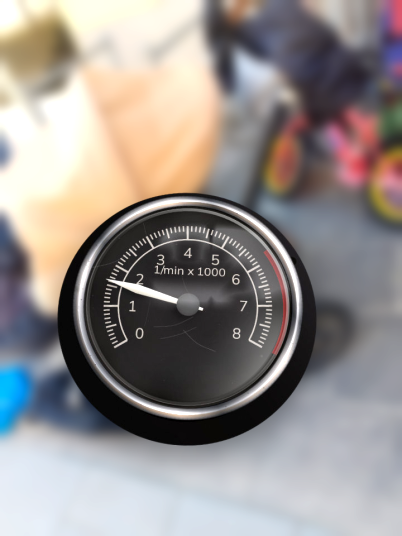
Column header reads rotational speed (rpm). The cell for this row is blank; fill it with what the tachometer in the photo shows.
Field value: 1600 rpm
